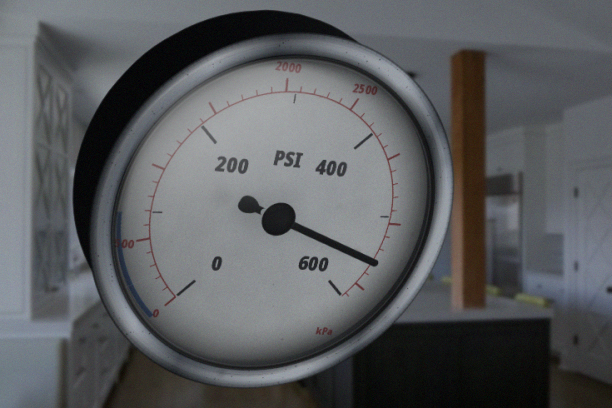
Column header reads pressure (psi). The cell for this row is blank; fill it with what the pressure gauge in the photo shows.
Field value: 550 psi
